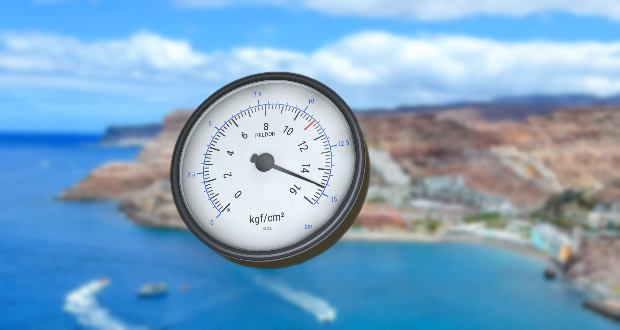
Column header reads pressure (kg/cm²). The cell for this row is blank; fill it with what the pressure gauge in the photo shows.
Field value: 15 kg/cm²
